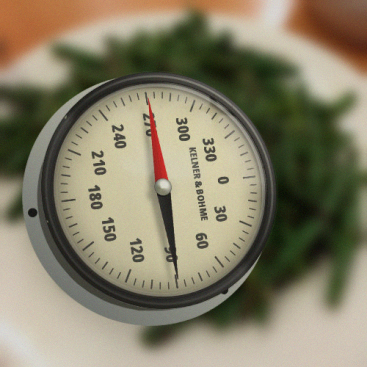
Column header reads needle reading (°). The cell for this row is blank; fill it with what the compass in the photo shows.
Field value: 270 °
